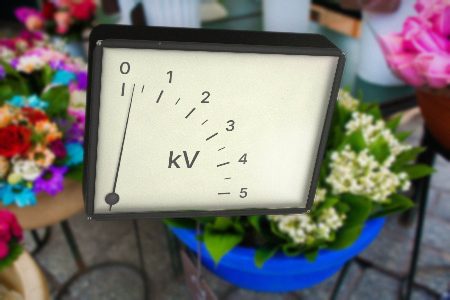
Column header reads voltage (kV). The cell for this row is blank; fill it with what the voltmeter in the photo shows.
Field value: 0.25 kV
